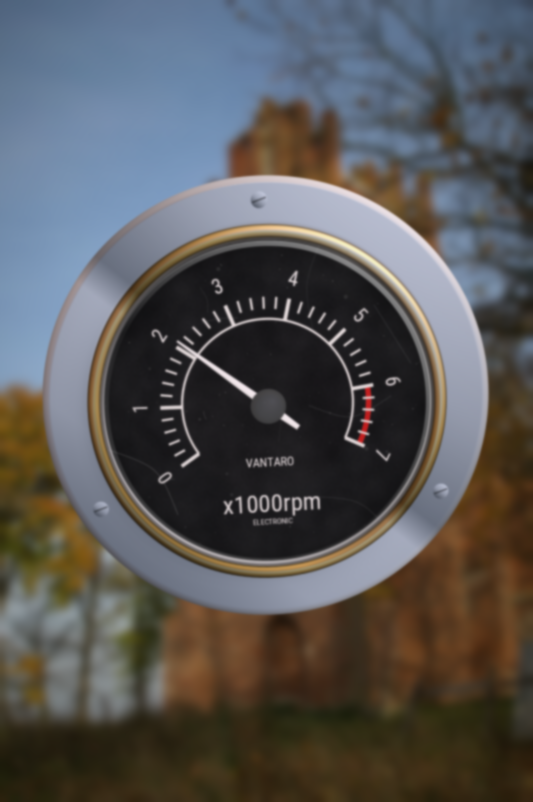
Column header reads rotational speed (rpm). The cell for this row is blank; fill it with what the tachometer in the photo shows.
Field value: 2100 rpm
